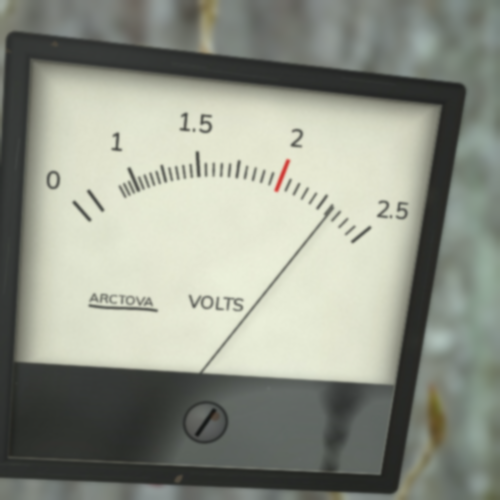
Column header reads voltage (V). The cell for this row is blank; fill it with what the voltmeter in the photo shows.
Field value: 2.3 V
